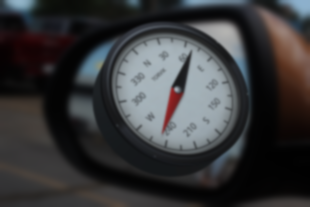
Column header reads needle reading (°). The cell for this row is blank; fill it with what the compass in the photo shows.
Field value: 247.5 °
